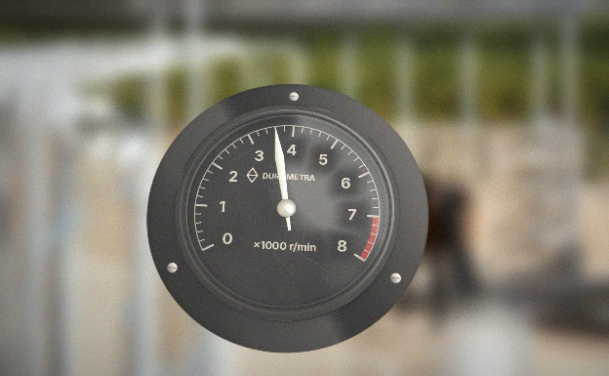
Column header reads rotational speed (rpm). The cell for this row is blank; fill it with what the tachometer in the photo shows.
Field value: 3600 rpm
